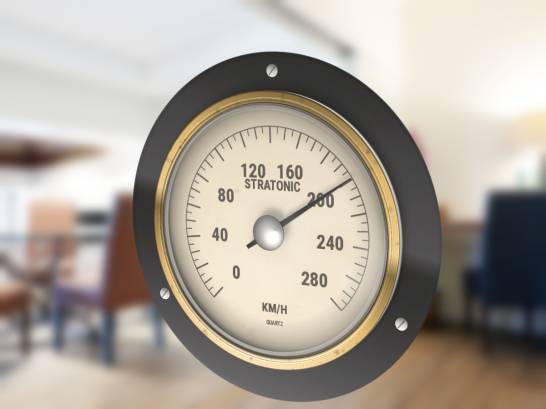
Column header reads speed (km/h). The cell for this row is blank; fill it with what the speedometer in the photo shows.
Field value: 200 km/h
